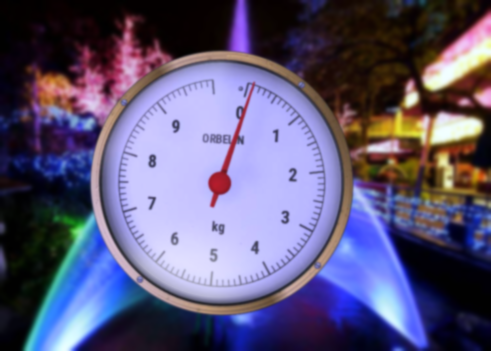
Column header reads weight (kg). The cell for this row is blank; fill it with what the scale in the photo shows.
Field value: 0.1 kg
